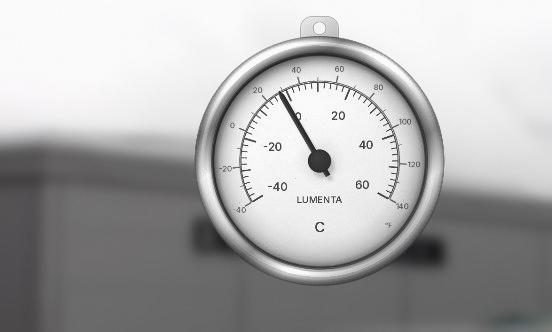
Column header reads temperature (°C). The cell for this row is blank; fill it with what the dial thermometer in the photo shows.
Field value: -2 °C
